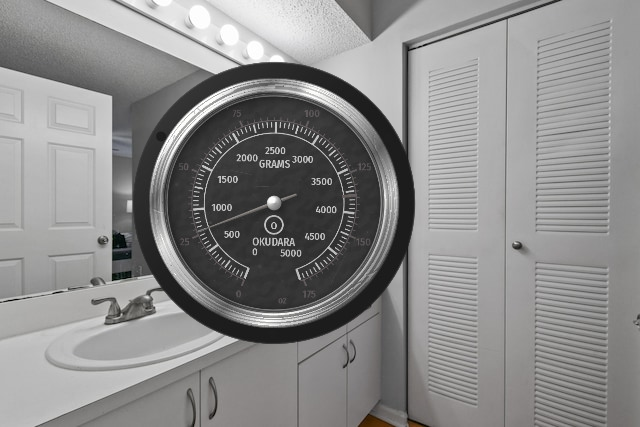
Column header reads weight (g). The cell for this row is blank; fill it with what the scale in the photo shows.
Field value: 750 g
